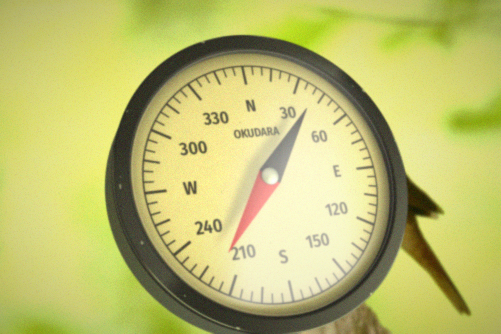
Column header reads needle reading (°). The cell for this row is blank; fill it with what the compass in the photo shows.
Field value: 220 °
